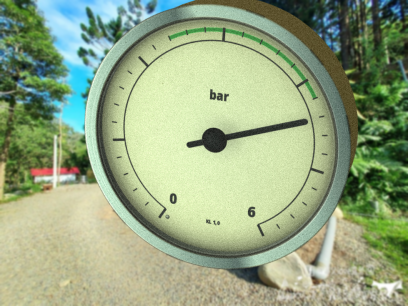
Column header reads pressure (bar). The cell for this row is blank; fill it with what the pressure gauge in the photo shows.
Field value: 4.4 bar
